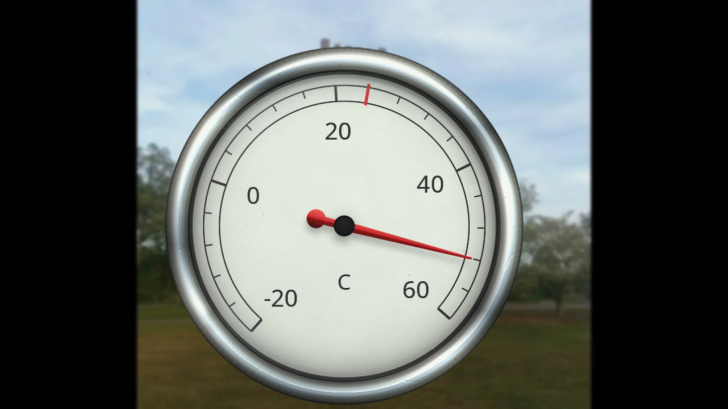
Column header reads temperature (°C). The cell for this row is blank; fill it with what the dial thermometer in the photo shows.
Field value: 52 °C
